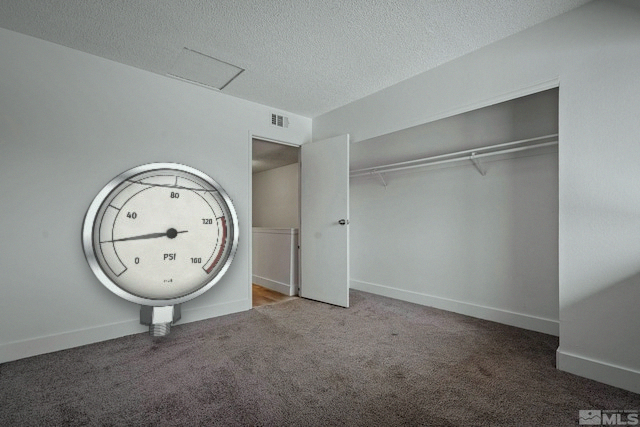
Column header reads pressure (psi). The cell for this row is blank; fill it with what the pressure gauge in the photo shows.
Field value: 20 psi
